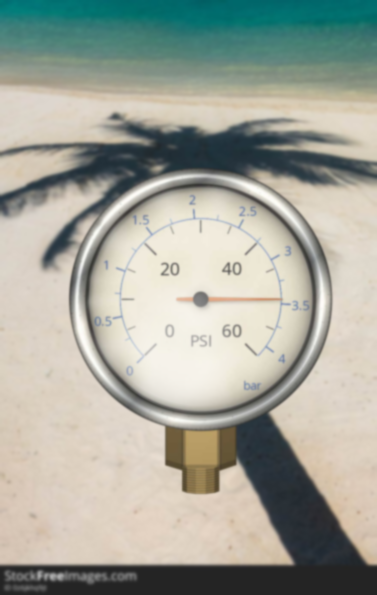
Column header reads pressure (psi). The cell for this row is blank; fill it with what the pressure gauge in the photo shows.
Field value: 50 psi
